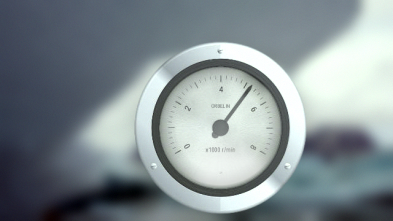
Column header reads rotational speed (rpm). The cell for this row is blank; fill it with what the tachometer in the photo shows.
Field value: 5200 rpm
